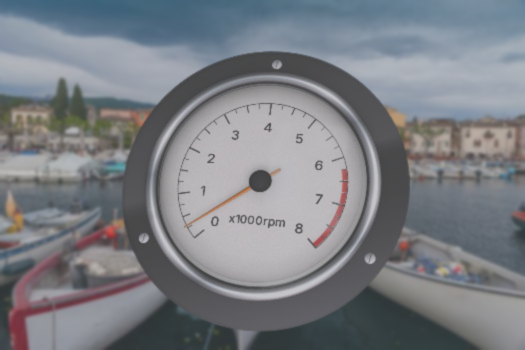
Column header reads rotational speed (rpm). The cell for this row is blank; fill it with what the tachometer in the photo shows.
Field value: 250 rpm
